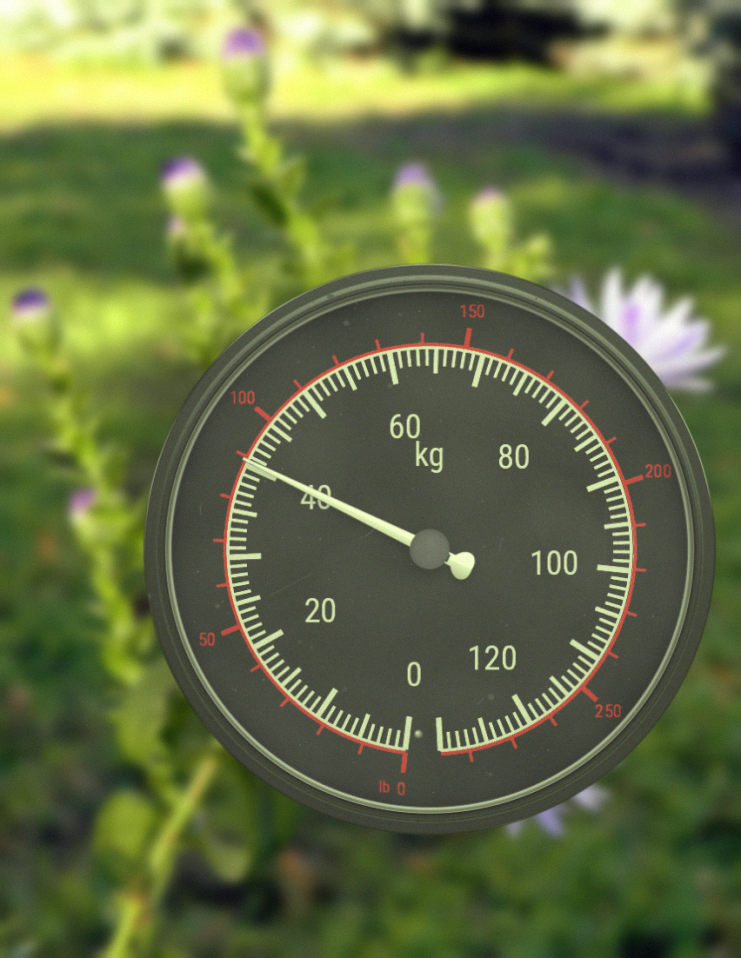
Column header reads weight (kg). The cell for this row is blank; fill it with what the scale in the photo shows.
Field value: 40.5 kg
